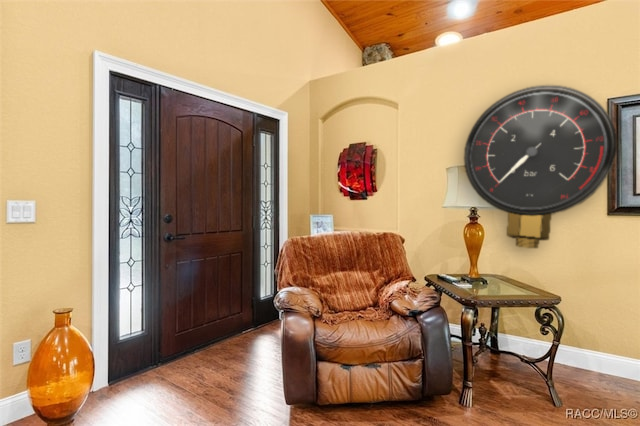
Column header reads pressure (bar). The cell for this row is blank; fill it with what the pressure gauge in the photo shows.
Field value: 0 bar
